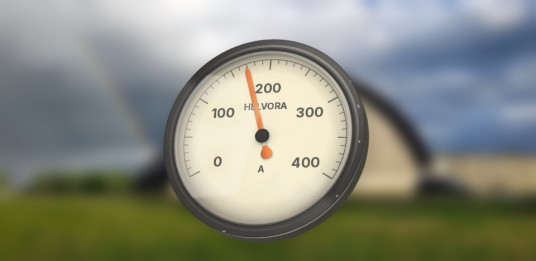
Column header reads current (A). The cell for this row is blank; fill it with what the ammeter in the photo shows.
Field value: 170 A
